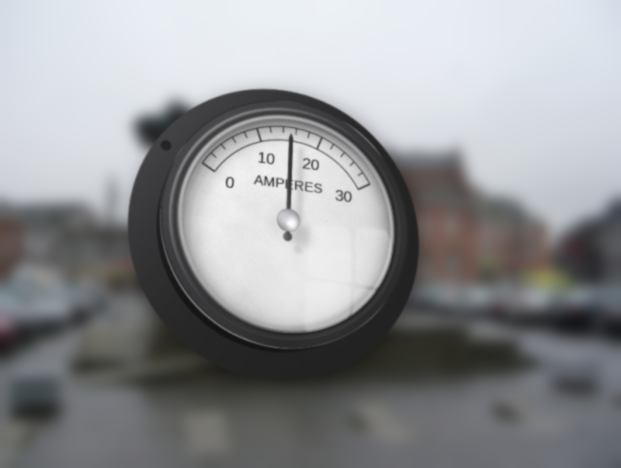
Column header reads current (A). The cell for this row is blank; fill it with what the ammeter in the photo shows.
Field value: 15 A
